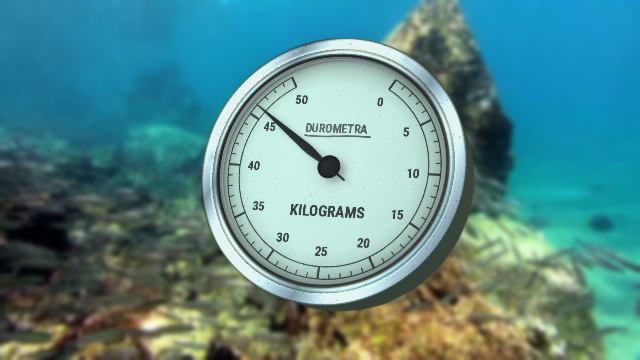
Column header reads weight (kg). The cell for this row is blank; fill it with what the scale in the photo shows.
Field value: 46 kg
